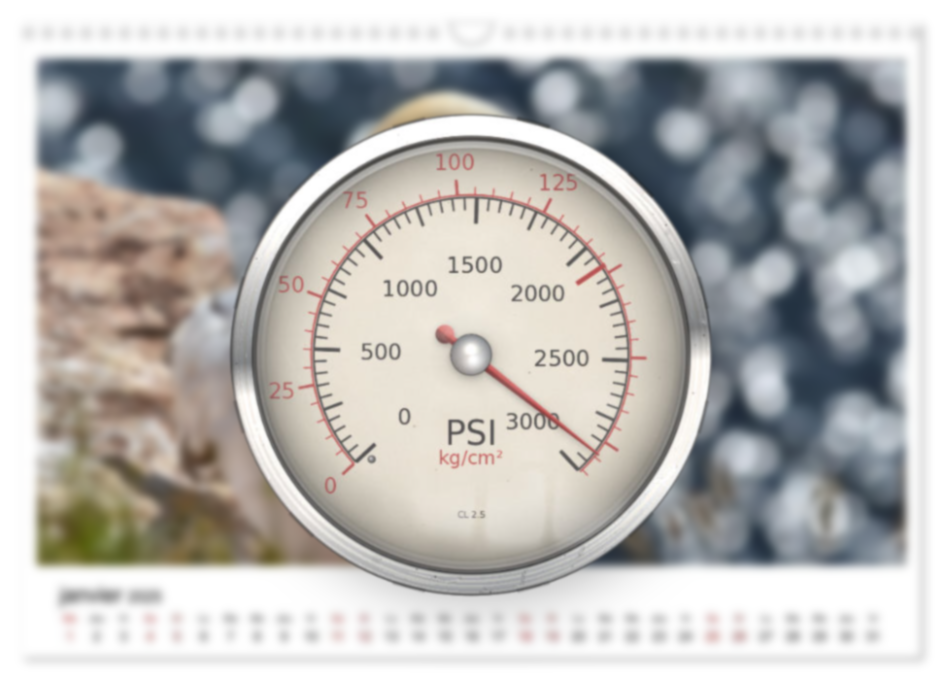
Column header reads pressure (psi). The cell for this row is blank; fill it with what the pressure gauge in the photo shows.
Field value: 2900 psi
